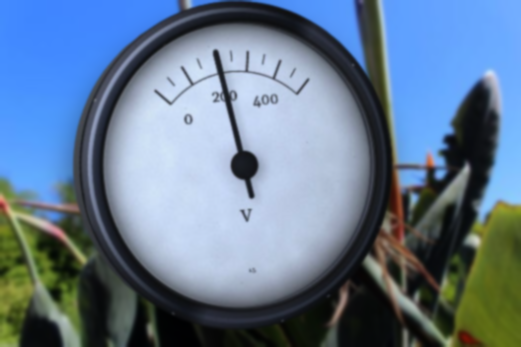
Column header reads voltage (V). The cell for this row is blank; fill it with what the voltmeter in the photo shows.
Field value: 200 V
